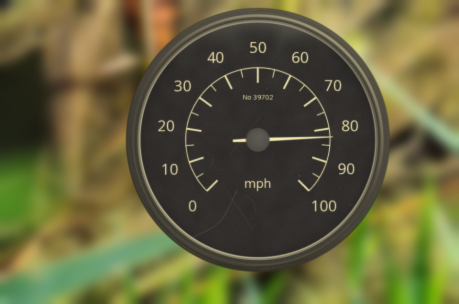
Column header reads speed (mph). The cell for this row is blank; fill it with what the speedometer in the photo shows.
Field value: 82.5 mph
